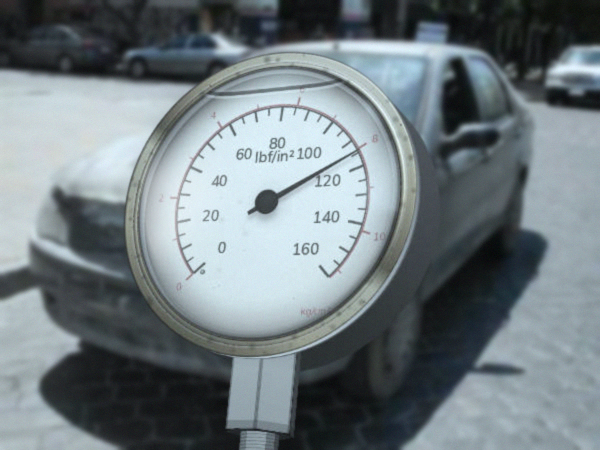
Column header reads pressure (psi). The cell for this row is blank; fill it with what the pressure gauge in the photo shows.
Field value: 115 psi
